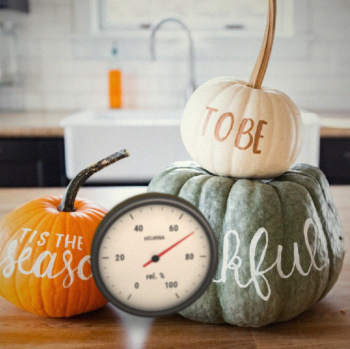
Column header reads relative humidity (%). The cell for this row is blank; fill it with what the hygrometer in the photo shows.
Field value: 68 %
